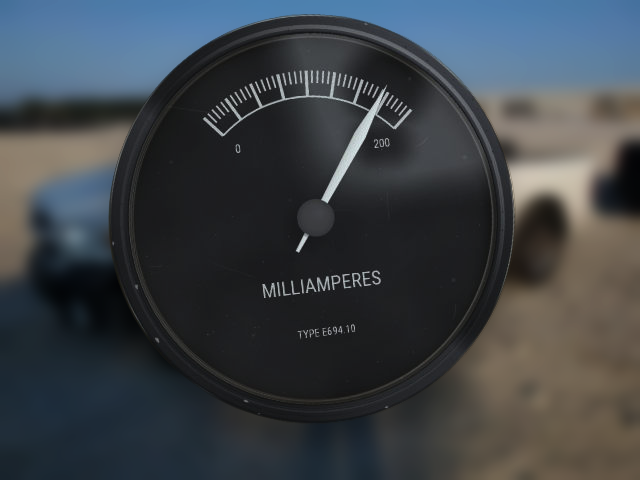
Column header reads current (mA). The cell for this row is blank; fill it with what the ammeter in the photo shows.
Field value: 170 mA
